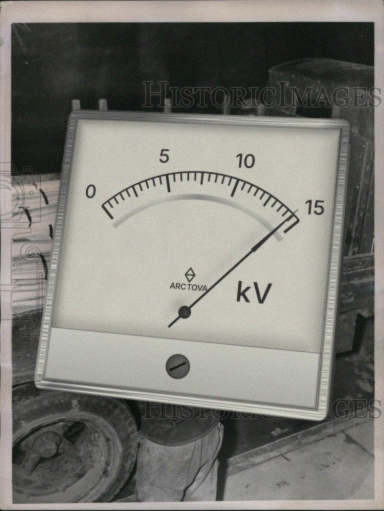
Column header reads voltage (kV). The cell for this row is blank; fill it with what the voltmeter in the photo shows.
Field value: 14.5 kV
